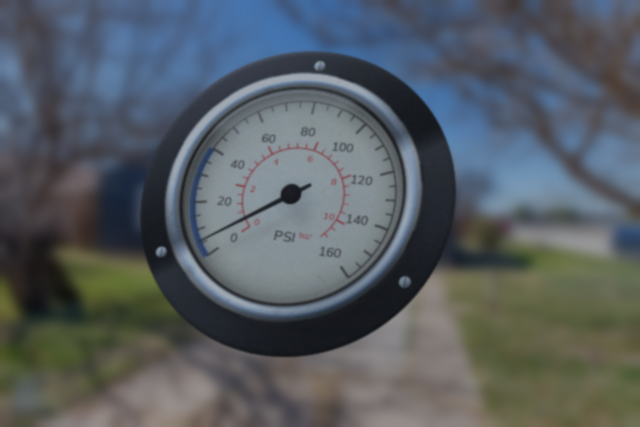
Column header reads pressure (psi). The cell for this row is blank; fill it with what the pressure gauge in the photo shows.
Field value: 5 psi
